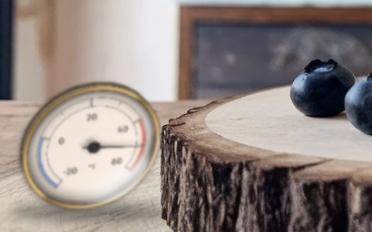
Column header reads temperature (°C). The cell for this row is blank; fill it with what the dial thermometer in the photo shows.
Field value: 50 °C
